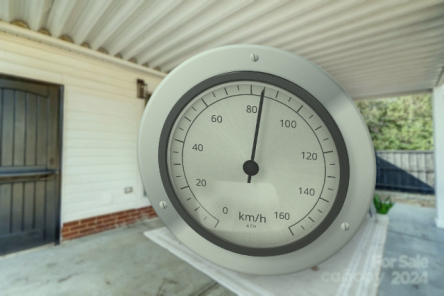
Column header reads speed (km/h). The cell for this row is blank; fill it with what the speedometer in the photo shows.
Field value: 85 km/h
